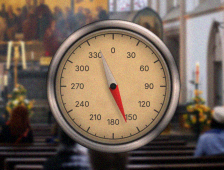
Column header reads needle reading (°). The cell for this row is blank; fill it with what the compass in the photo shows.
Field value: 160 °
